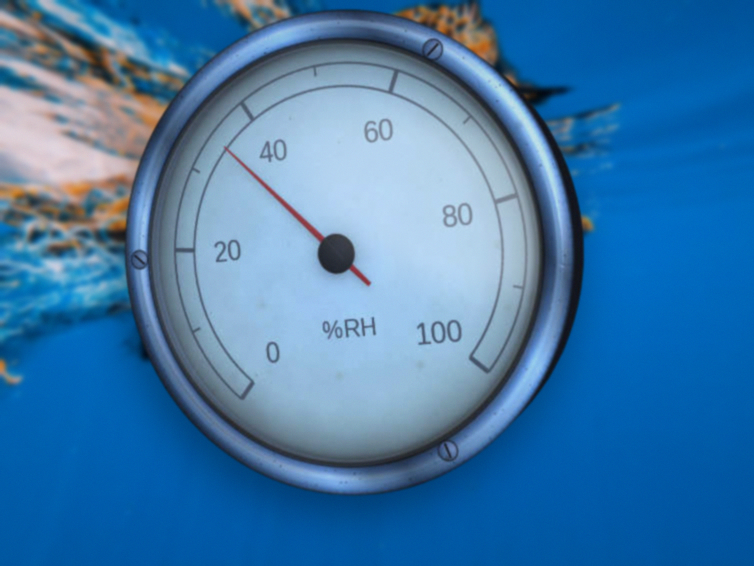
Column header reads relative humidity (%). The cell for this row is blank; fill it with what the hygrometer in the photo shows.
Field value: 35 %
